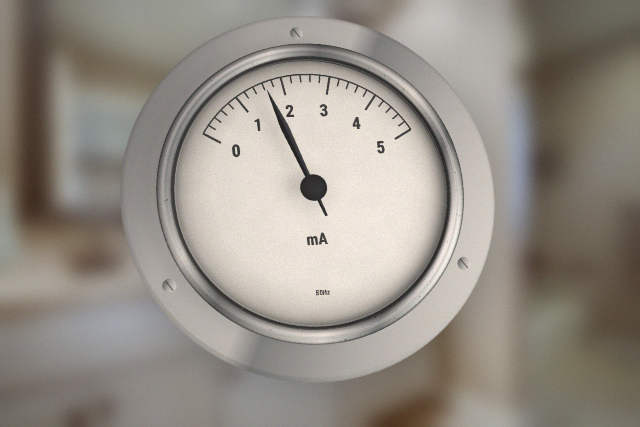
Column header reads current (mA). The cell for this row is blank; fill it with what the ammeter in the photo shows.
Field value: 1.6 mA
